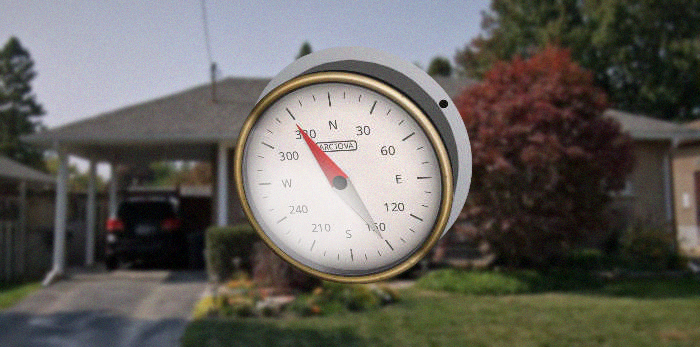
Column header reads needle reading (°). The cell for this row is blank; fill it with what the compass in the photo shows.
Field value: 330 °
